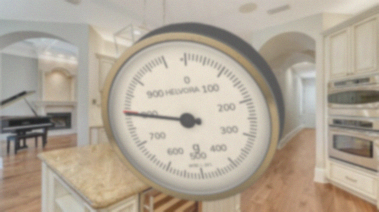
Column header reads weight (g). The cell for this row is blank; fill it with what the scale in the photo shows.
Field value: 800 g
